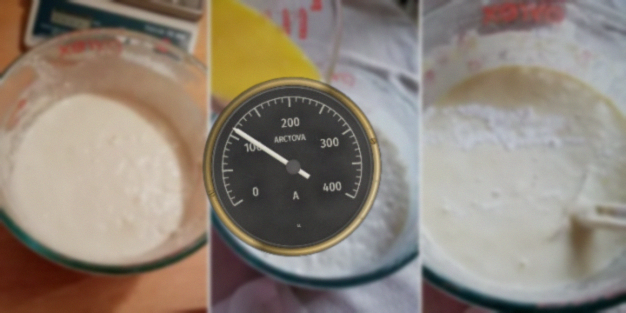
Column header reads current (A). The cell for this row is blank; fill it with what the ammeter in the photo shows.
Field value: 110 A
